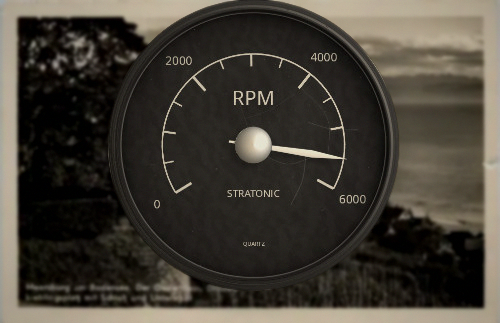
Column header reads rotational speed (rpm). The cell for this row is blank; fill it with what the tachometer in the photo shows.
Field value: 5500 rpm
